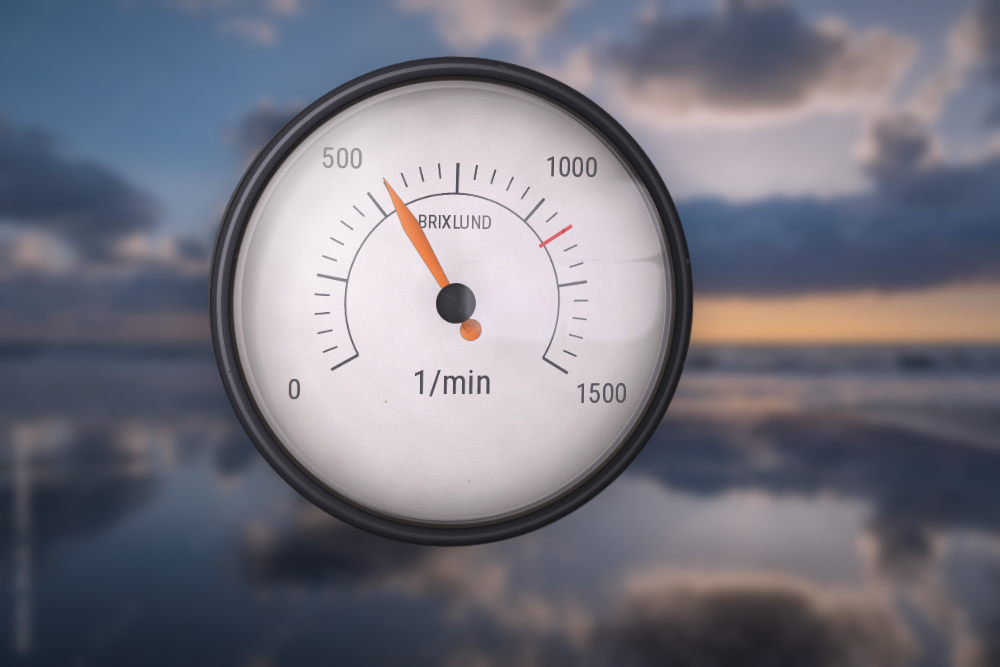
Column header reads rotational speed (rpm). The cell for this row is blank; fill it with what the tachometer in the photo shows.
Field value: 550 rpm
